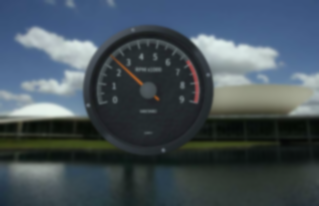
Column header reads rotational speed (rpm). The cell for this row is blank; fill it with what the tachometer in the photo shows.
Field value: 2500 rpm
